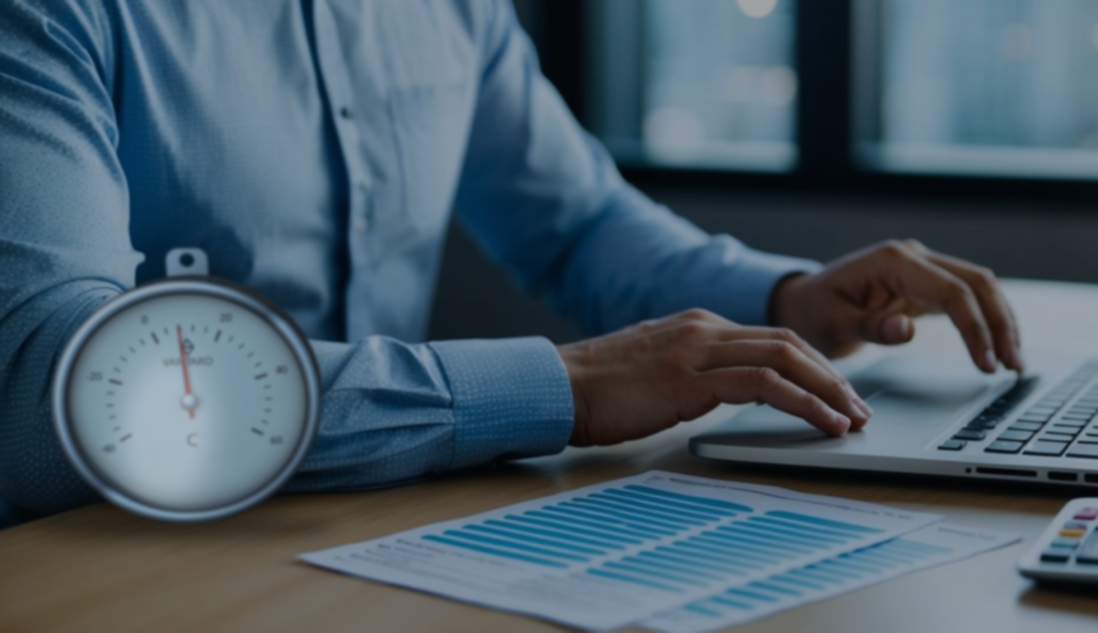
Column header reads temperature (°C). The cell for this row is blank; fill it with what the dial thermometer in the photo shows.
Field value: 8 °C
